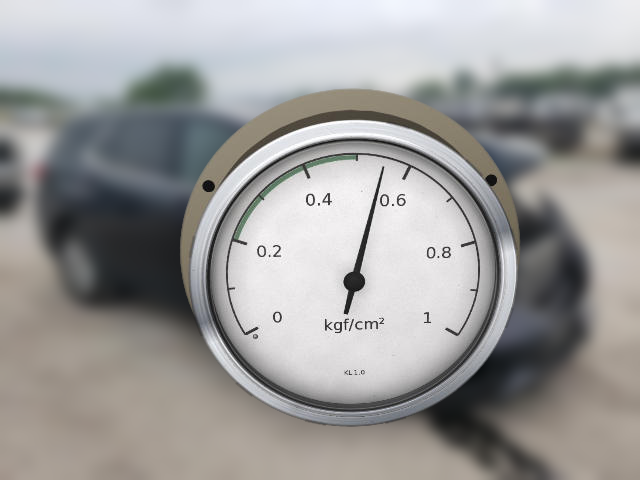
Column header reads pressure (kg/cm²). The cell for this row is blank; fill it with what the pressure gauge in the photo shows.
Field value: 0.55 kg/cm²
